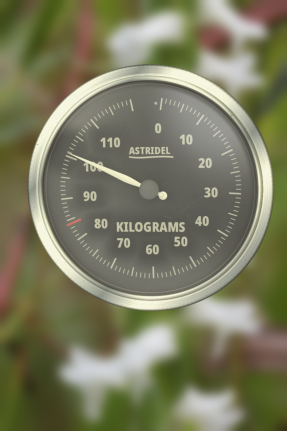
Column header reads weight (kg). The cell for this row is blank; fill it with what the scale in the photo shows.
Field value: 101 kg
